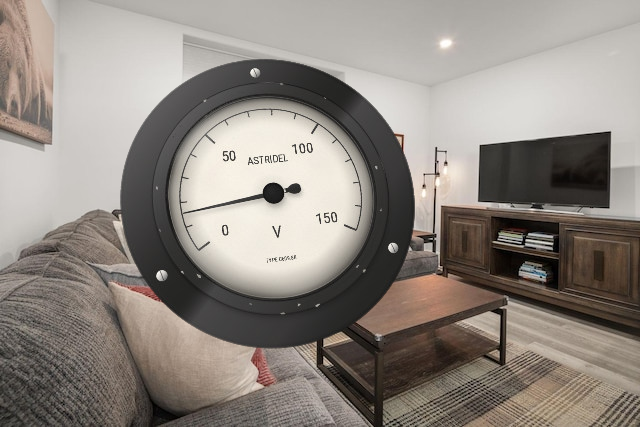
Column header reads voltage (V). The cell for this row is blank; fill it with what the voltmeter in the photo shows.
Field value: 15 V
